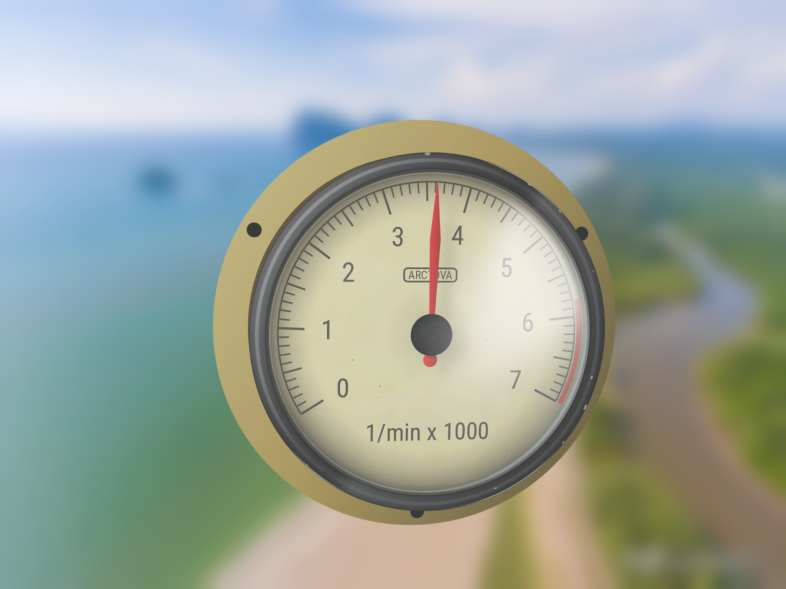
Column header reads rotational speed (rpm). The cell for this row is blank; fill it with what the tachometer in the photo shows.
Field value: 3600 rpm
